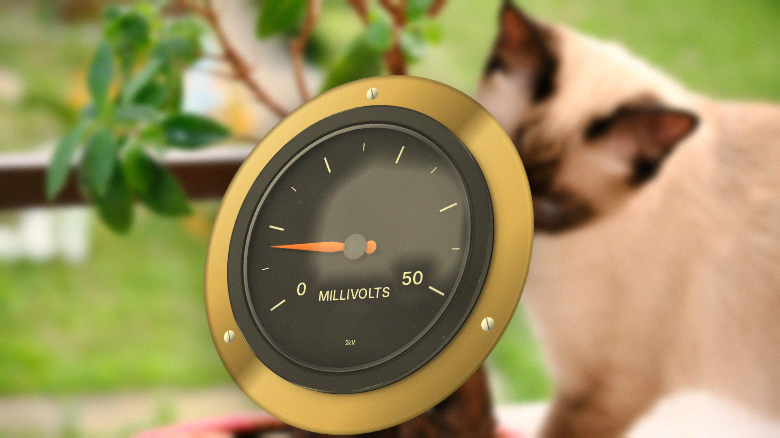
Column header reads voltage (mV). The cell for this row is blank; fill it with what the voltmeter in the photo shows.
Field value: 7.5 mV
